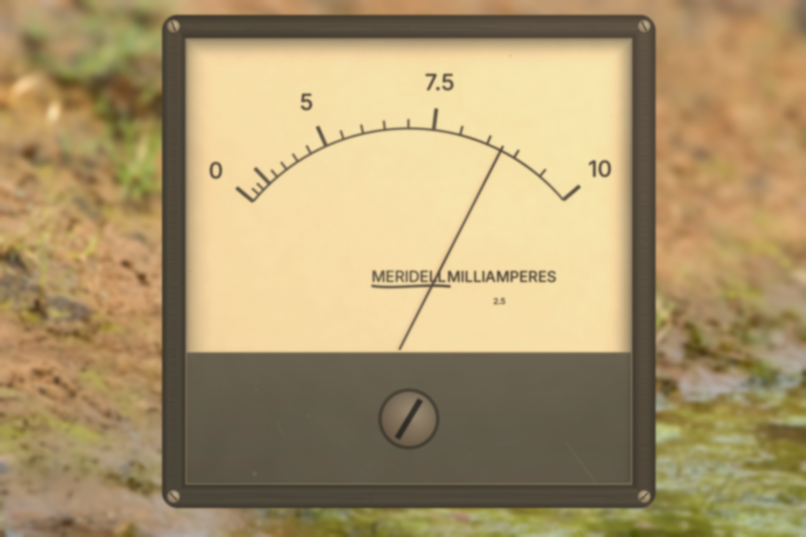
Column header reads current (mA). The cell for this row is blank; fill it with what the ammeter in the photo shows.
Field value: 8.75 mA
